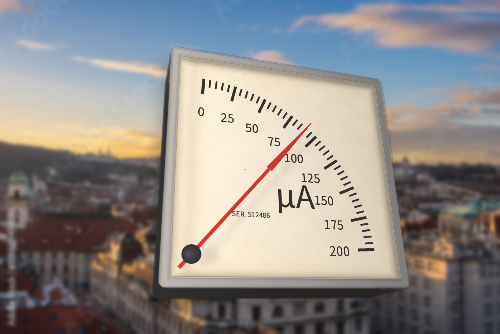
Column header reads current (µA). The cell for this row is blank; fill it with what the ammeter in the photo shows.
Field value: 90 µA
